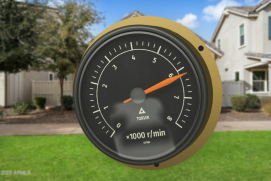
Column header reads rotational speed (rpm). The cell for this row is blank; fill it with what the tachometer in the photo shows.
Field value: 6200 rpm
